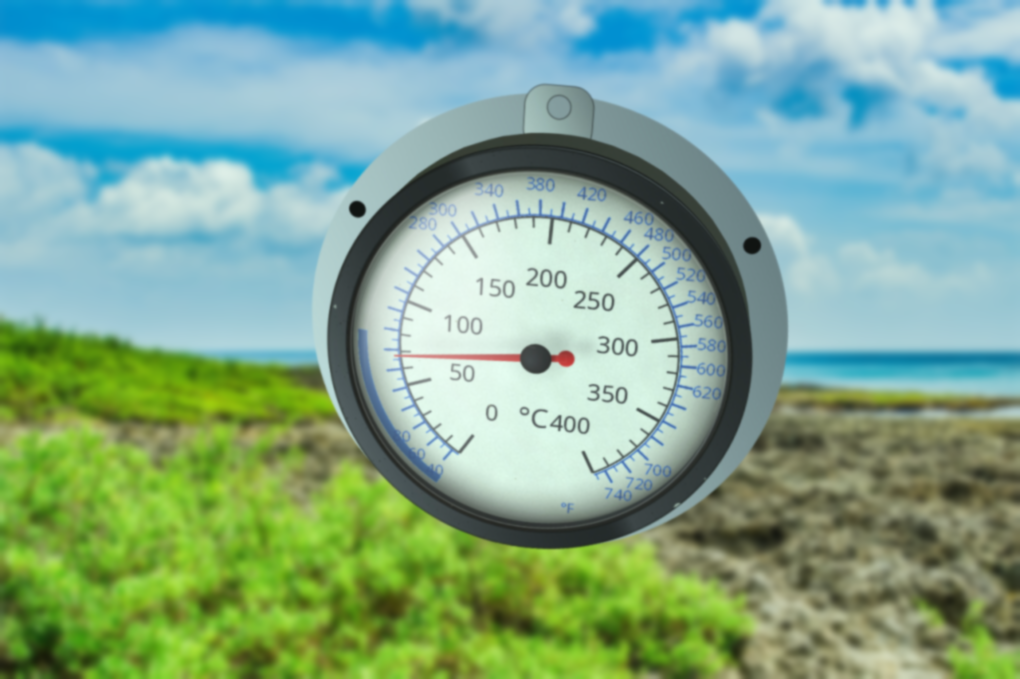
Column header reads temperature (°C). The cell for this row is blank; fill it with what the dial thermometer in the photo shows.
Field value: 70 °C
